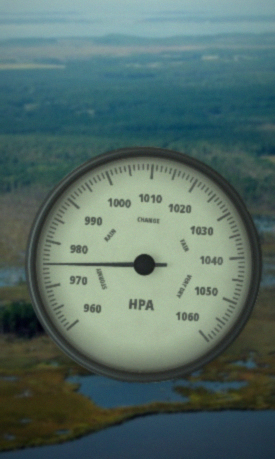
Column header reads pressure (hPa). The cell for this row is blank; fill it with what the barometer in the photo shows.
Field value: 975 hPa
